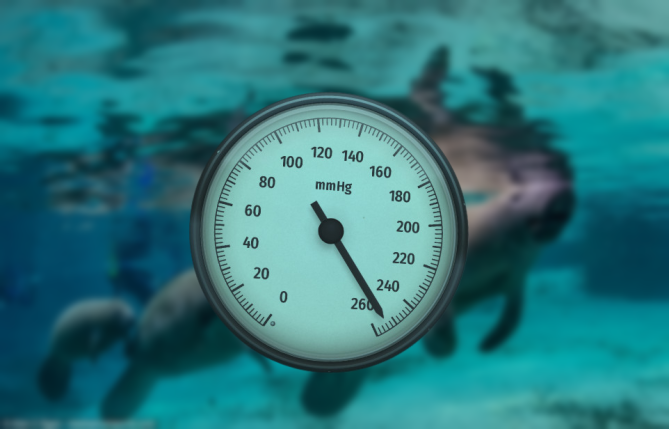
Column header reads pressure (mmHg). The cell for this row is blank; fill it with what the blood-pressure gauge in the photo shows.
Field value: 254 mmHg
